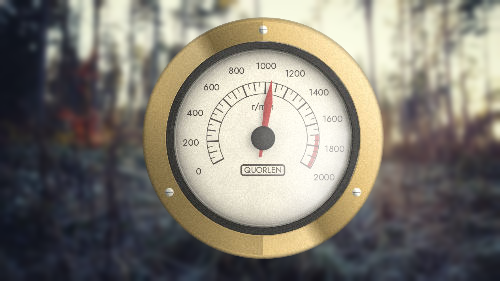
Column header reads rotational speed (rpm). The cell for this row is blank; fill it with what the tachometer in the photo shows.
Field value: 1050 rpm
